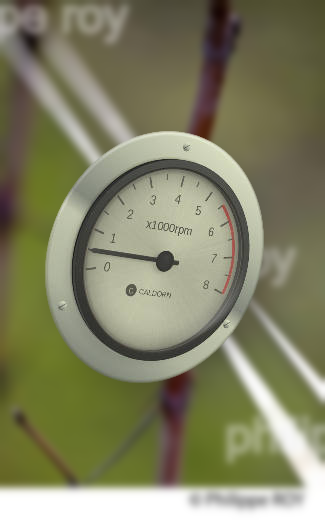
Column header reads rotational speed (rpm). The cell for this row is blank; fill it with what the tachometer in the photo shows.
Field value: 500 rpm
